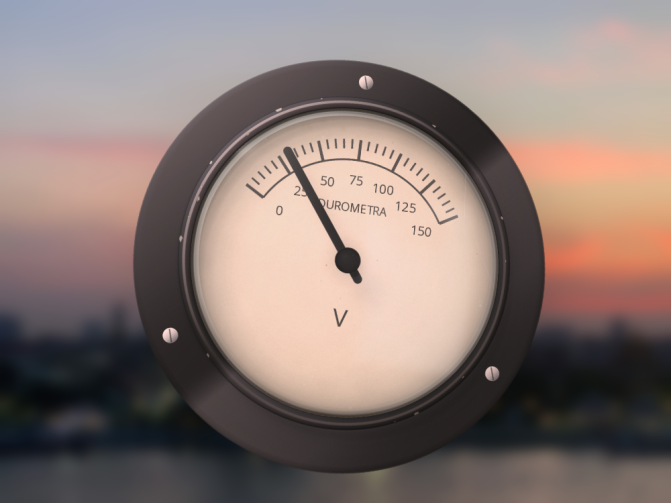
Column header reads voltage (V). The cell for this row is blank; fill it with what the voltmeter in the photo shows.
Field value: 30 V
